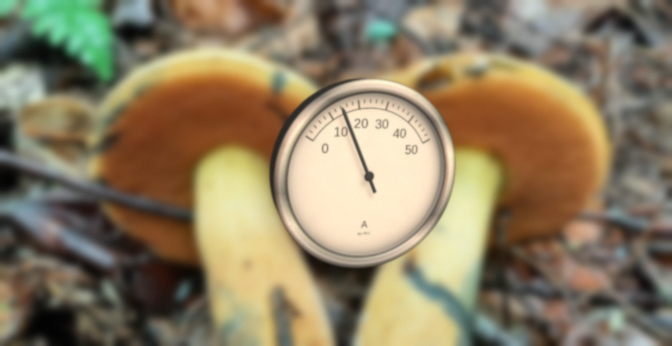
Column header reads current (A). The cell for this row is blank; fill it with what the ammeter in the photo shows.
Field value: 14 A
